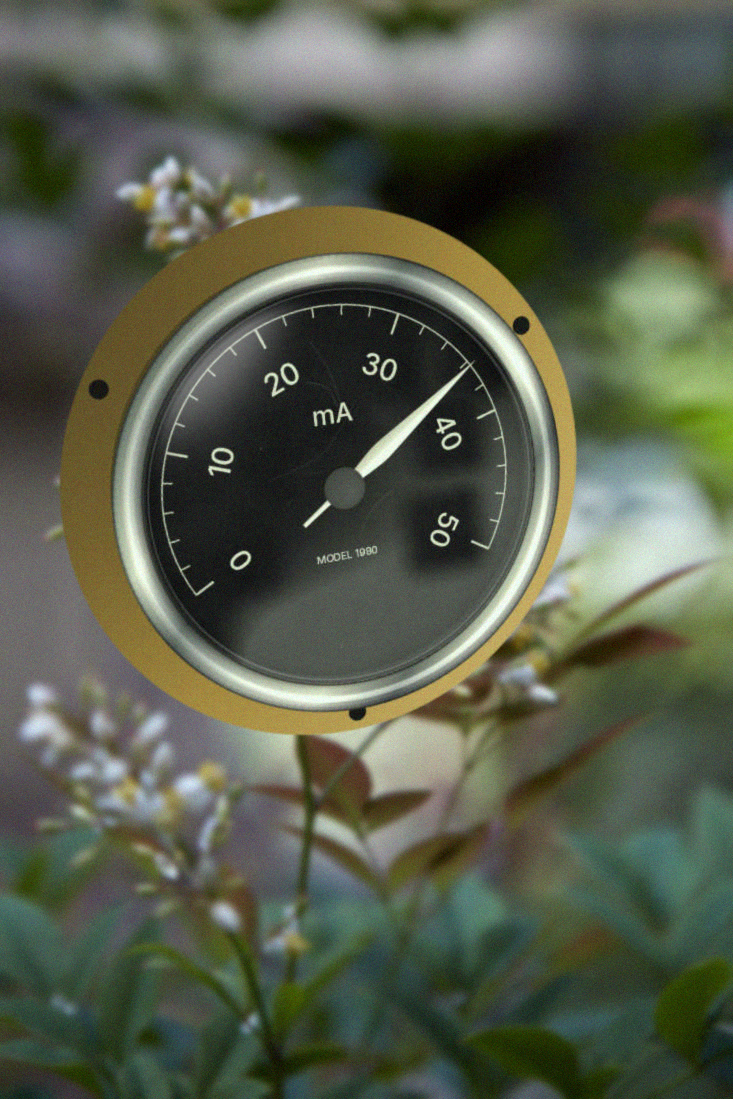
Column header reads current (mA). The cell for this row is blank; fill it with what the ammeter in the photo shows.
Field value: 36 mA
